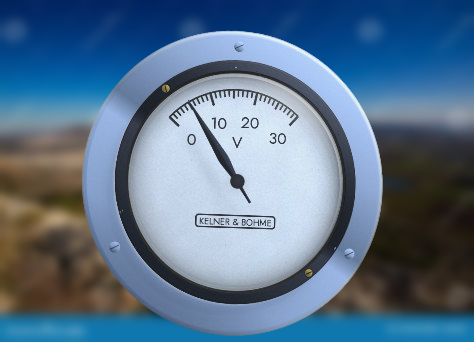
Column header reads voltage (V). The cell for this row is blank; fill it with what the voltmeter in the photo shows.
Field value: 5 V
